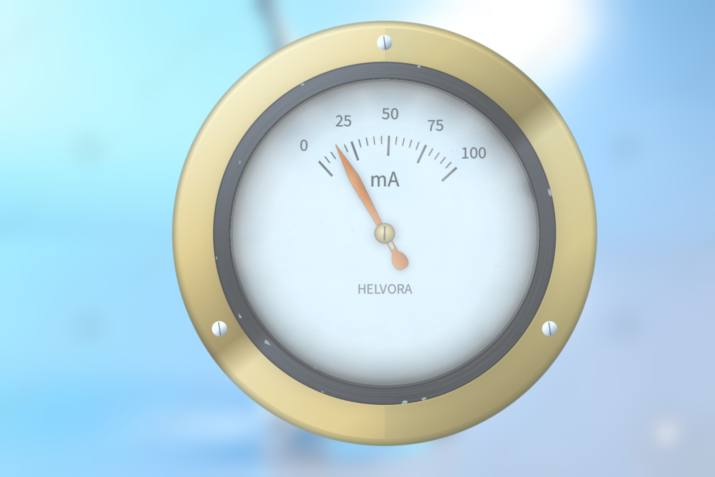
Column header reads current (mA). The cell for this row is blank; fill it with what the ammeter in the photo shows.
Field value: 15 mA
